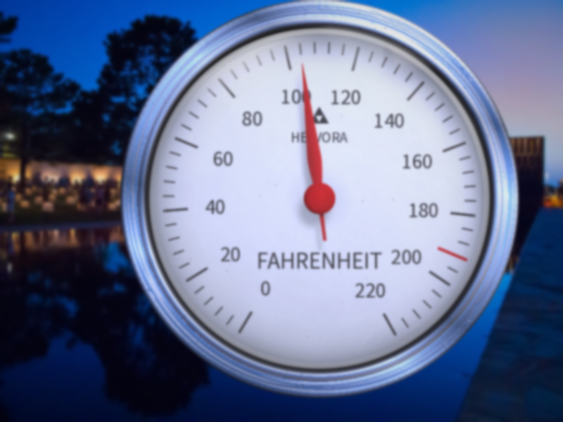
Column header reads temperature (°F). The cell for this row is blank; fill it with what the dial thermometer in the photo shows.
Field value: 104 °F
